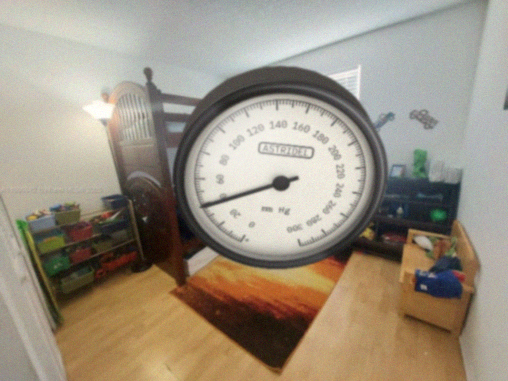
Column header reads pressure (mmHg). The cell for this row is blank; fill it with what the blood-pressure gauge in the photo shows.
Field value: 40 mmHg
